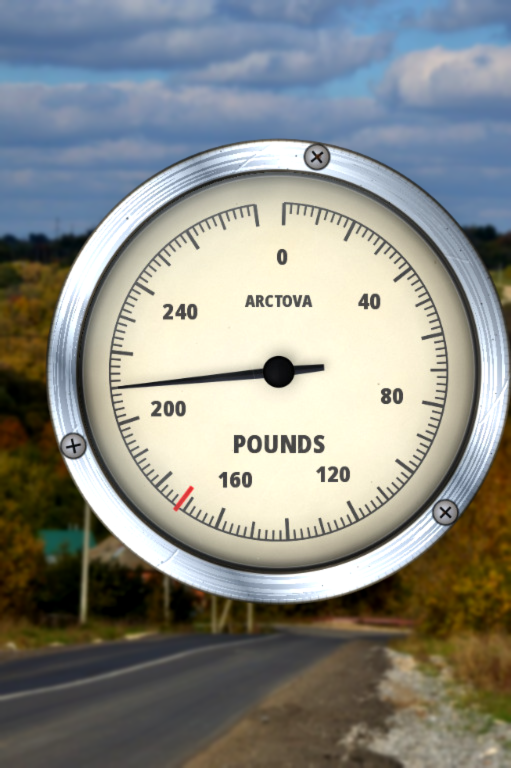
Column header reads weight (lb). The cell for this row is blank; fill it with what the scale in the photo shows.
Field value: 210 lb
